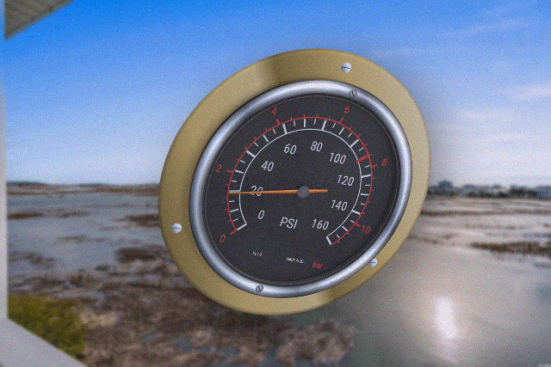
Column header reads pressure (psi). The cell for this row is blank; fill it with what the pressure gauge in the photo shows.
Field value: 20 psi
